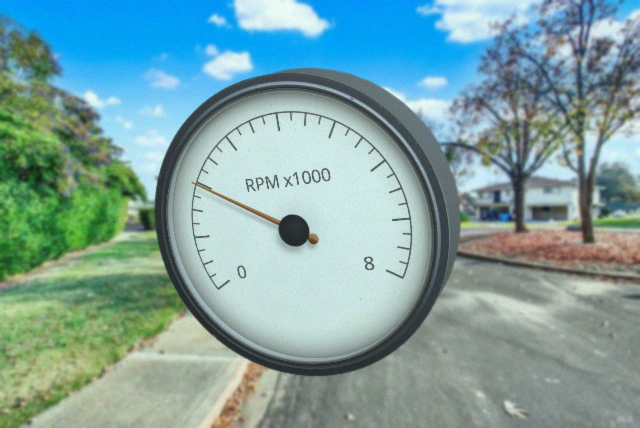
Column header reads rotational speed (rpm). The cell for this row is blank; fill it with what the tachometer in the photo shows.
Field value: 2000 rpm
